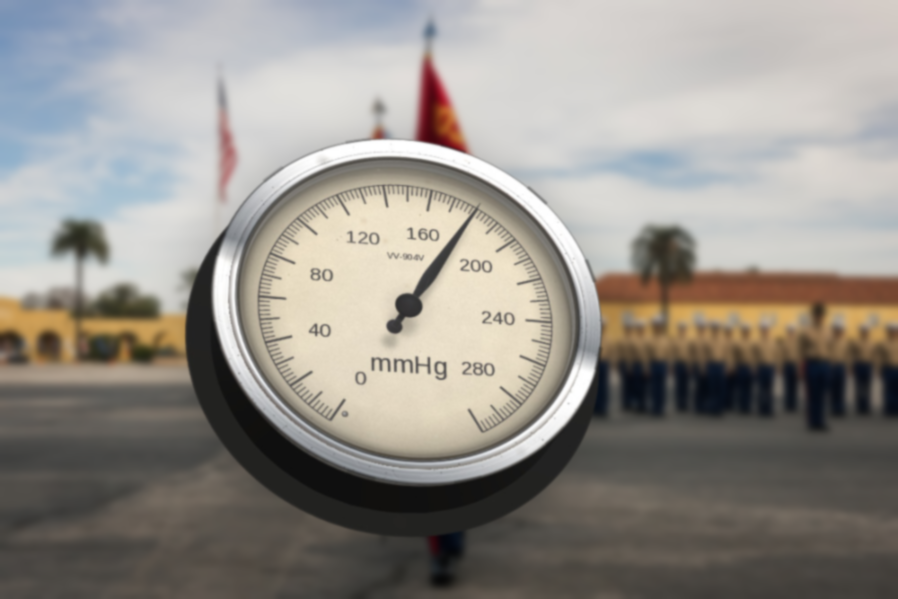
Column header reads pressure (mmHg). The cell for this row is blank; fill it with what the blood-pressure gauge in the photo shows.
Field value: 180 mmHg
